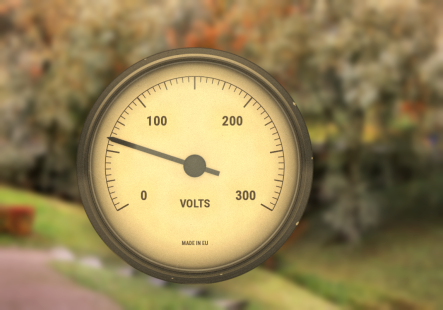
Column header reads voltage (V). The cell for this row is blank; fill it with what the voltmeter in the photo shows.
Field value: 60 V
